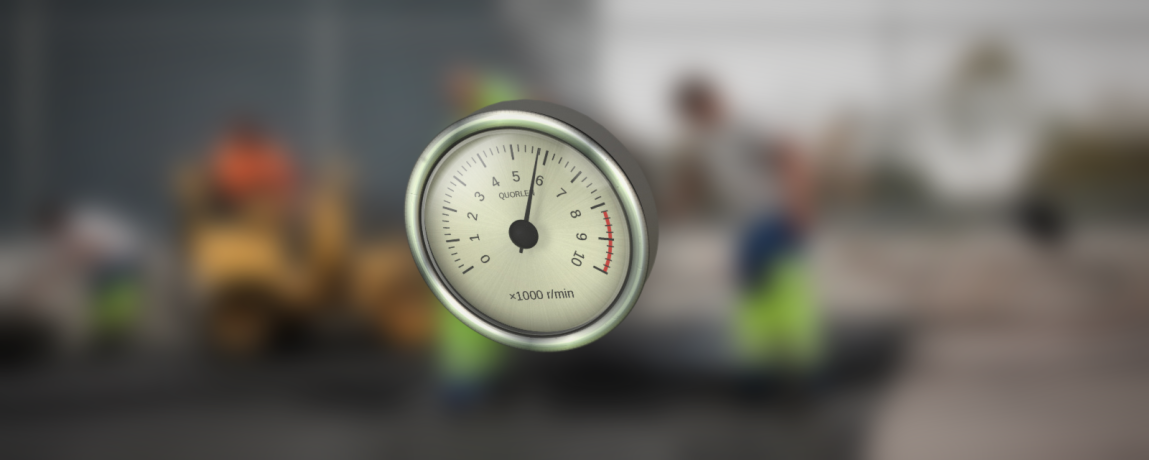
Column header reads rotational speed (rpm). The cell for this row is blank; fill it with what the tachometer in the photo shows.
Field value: 5800 rpm
